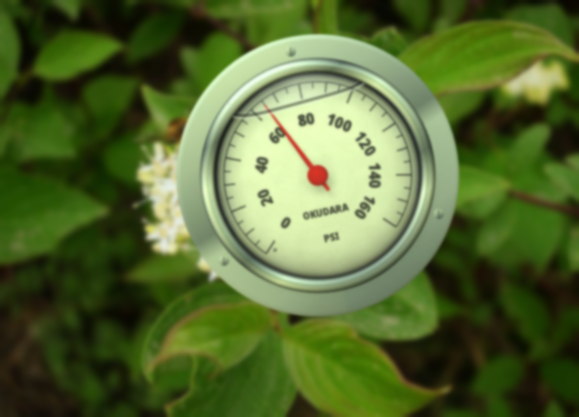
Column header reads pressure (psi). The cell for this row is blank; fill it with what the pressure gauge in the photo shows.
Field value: 65 psi
